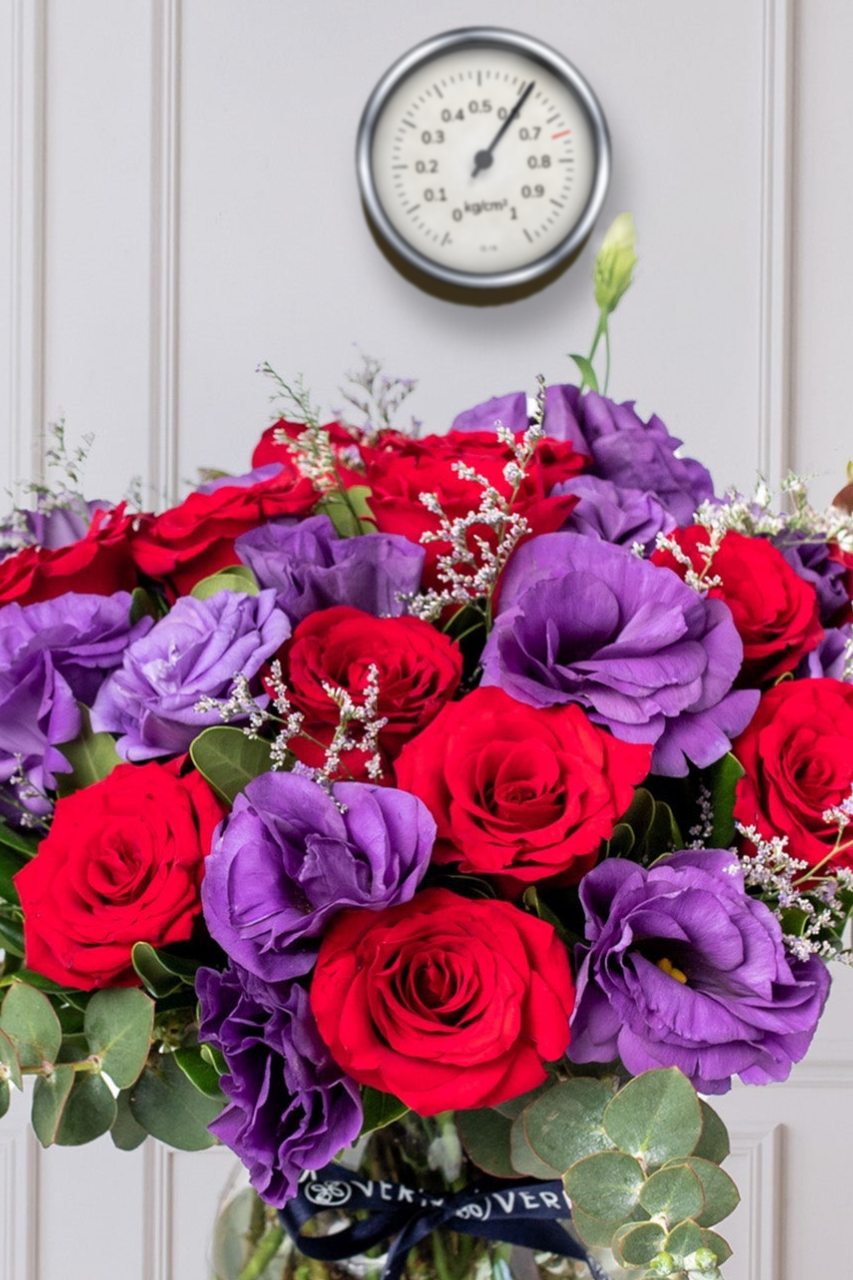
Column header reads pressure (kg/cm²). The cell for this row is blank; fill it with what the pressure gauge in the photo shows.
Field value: 0.62 kg/cm²
